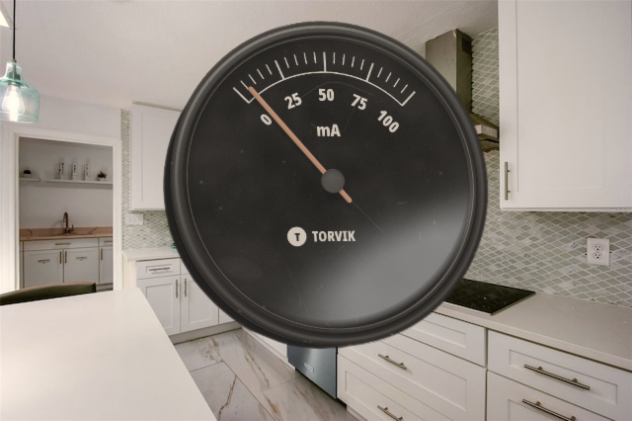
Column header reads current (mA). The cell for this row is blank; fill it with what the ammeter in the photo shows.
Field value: 5 mA
